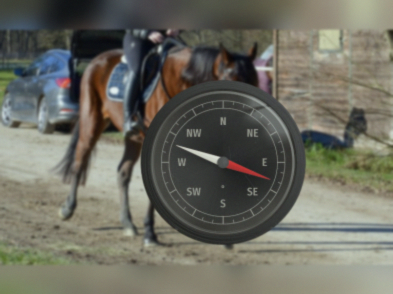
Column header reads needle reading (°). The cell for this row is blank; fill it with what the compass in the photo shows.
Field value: 110 °
